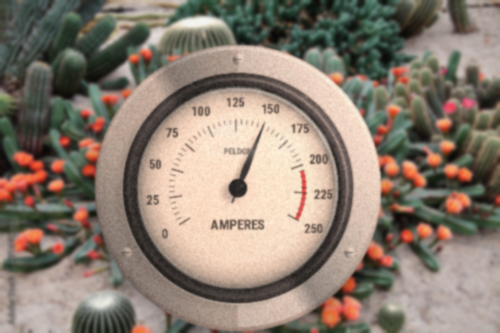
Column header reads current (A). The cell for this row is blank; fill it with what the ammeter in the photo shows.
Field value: 150 A
